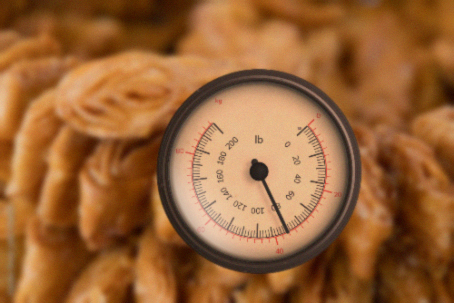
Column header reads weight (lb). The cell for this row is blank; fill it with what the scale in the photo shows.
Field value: 80 lb
